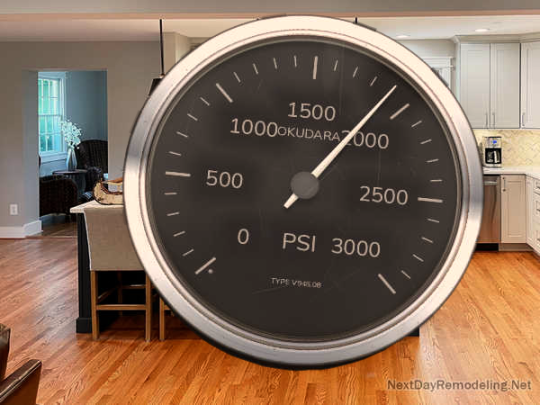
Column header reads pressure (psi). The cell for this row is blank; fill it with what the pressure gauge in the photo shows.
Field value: 1900 psi
